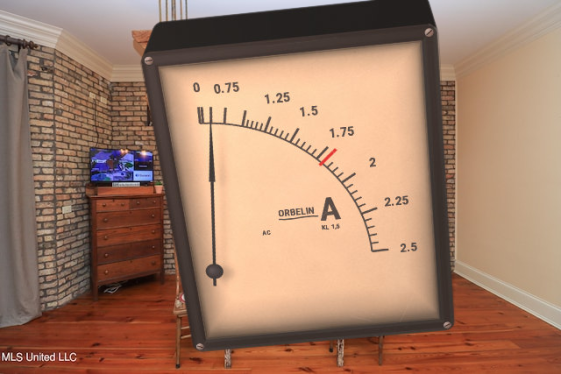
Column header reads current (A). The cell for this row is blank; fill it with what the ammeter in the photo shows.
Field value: 0.5 A
